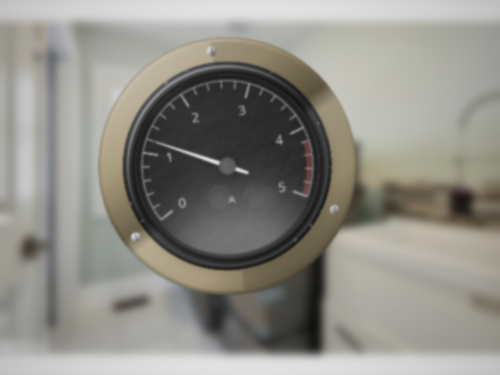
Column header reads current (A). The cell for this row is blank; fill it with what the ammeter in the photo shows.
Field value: 1.2 A
